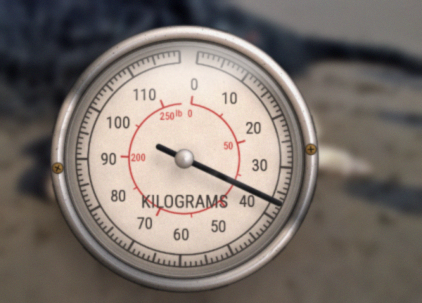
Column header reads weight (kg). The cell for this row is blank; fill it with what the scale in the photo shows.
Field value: 37 kg
